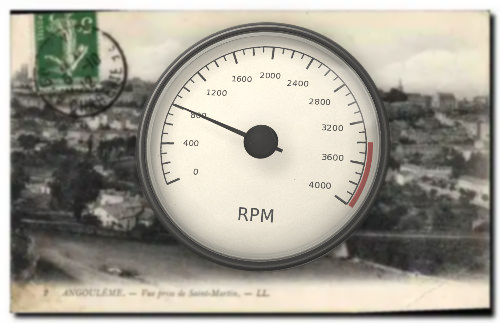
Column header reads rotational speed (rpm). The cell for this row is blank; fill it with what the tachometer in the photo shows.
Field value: 800 rpm
